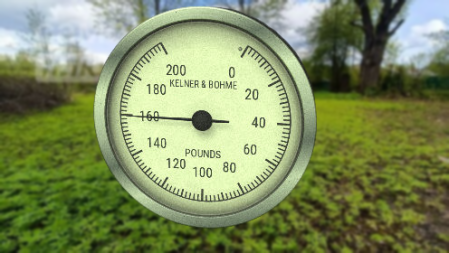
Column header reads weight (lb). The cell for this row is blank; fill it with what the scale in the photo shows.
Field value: 160 lb
